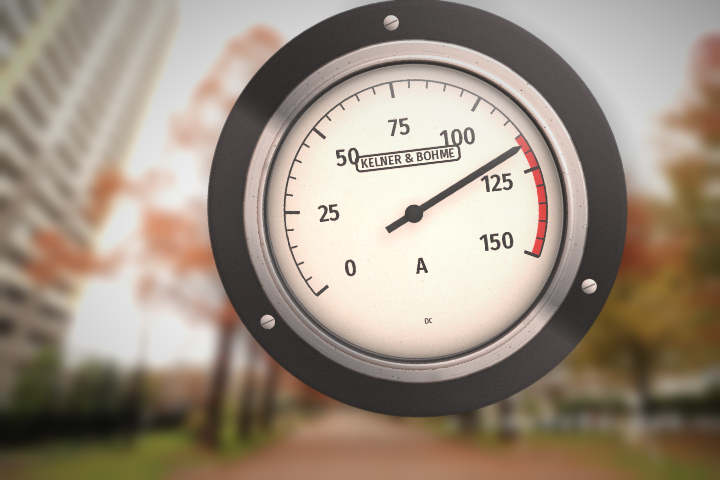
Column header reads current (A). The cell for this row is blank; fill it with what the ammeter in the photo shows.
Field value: 117.5 A
